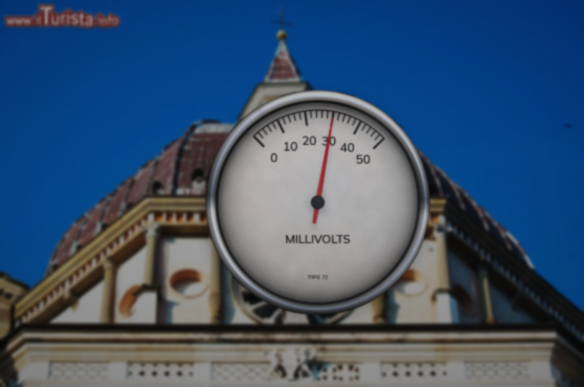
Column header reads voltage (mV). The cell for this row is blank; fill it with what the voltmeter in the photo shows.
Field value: 30 mV
